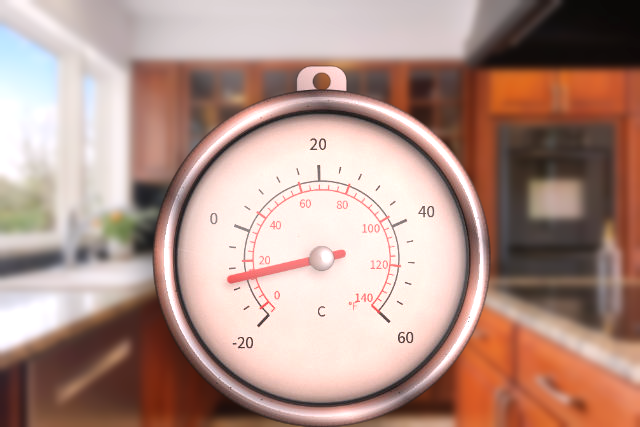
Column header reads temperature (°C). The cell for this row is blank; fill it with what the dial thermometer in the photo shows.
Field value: -10 °C
